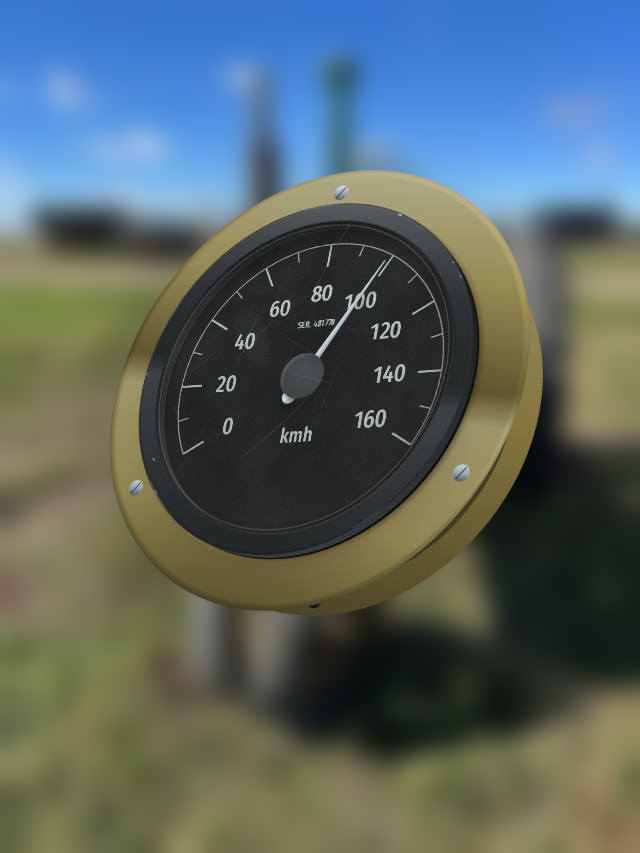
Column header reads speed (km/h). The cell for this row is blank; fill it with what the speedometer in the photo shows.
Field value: 100 km/h
